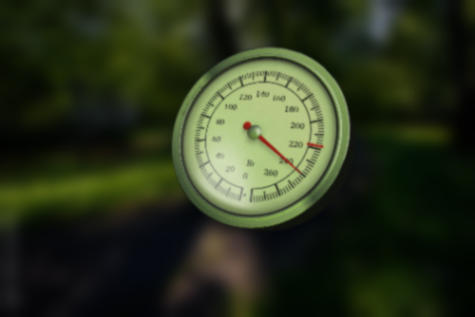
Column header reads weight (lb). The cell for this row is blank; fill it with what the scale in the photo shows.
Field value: 240 lb
